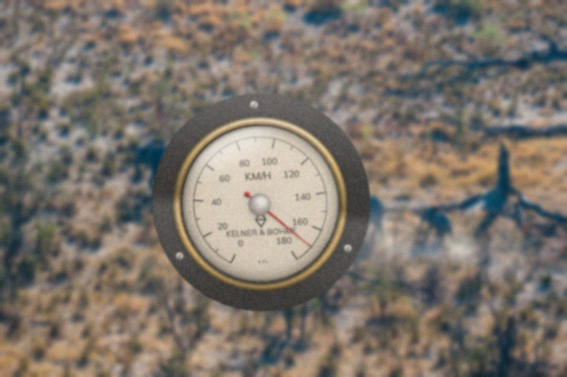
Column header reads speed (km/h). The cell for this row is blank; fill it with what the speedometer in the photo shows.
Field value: 170 km/h
